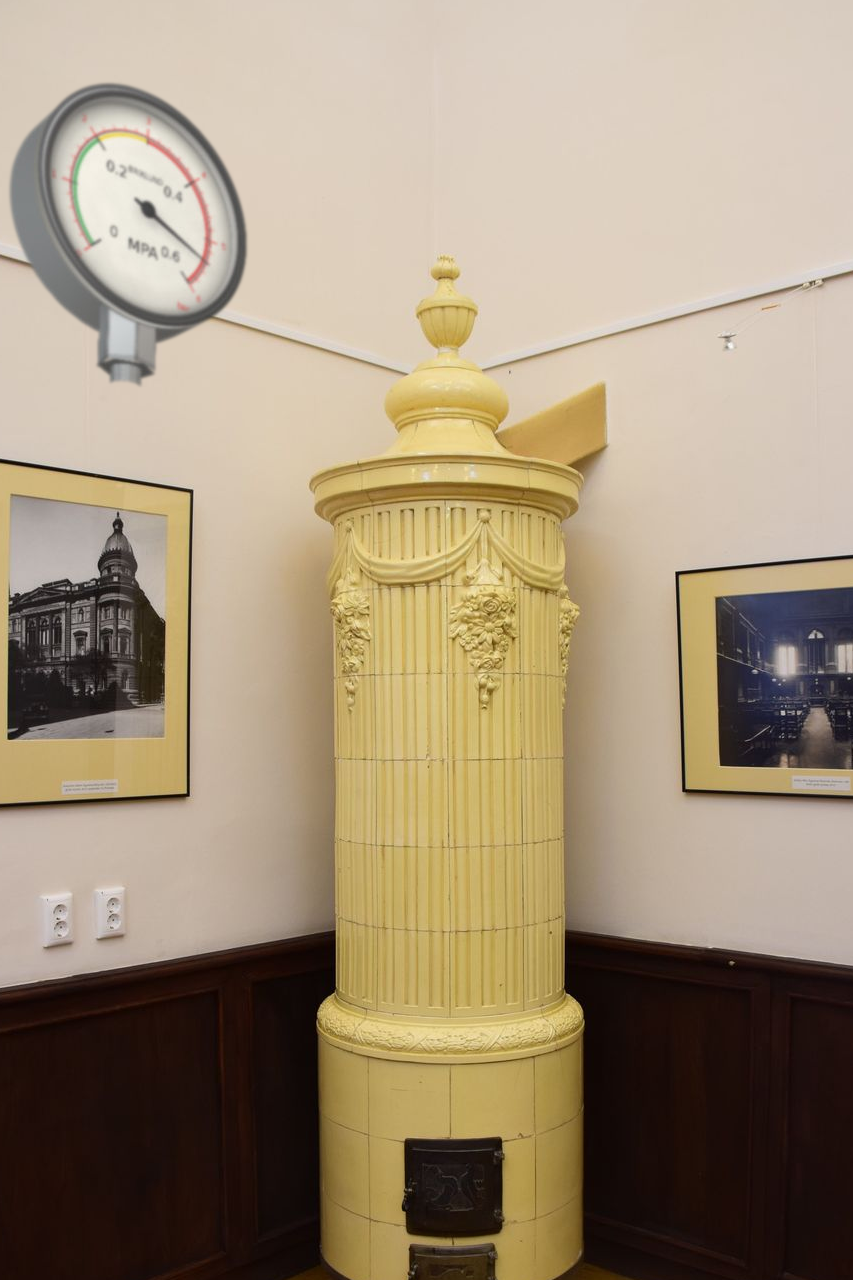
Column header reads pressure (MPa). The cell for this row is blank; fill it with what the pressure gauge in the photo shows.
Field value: 0.55 MPa
